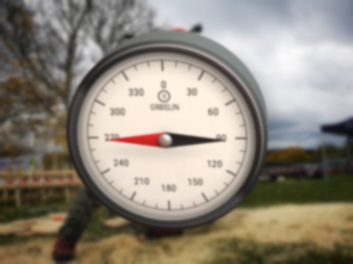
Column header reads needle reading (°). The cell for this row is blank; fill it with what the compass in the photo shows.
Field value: 270 °
